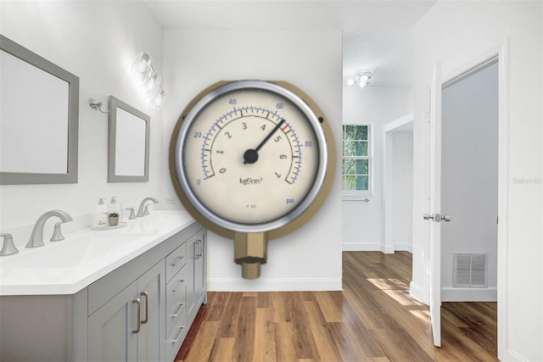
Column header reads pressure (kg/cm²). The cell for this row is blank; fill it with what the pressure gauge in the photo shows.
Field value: 4.6 kg/cm²
